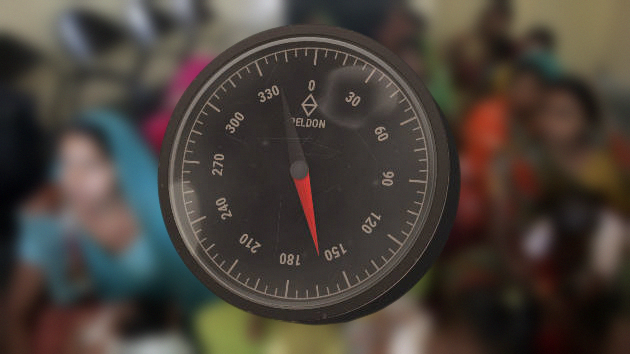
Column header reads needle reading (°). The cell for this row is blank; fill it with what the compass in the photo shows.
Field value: 160 °
